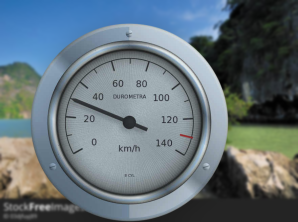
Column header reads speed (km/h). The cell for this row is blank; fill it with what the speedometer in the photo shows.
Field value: 30 km/h
